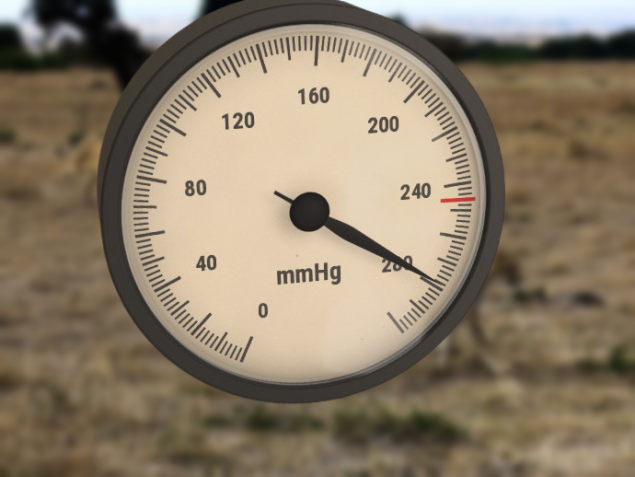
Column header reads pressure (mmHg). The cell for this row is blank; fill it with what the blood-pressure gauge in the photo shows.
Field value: 278 mmHg
